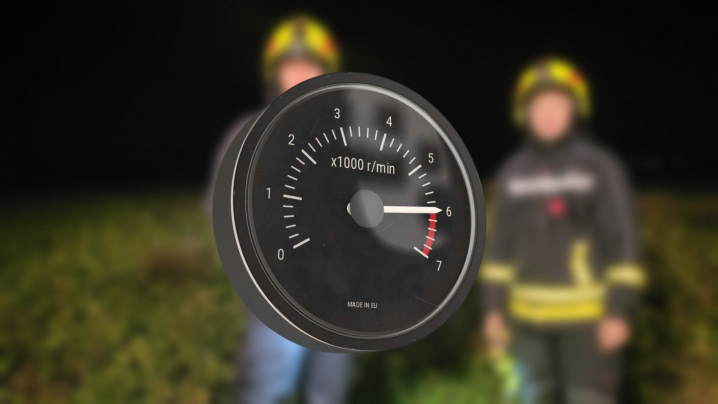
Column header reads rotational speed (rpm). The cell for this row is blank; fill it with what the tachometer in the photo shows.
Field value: 6000 rpm
